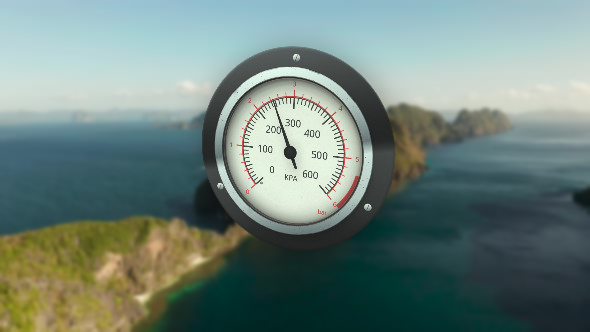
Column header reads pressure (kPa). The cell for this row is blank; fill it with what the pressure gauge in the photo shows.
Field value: 250 kPa
